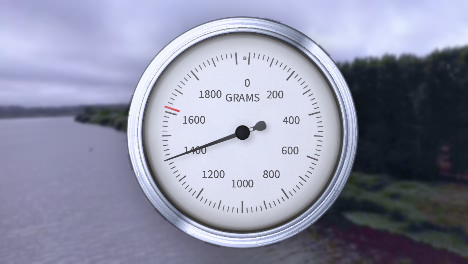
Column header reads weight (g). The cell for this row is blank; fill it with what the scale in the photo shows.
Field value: 1400 g
